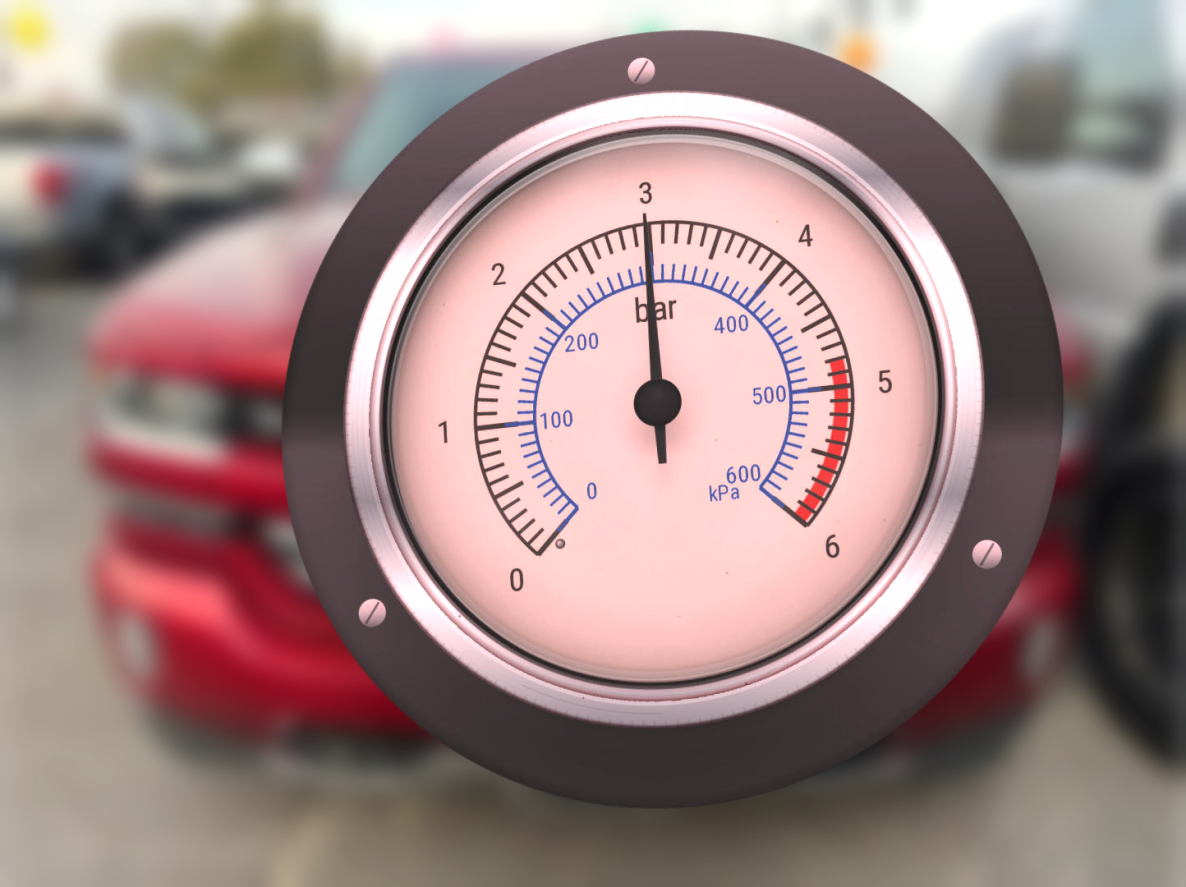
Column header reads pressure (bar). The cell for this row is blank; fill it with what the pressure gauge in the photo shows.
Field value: 3 bar
